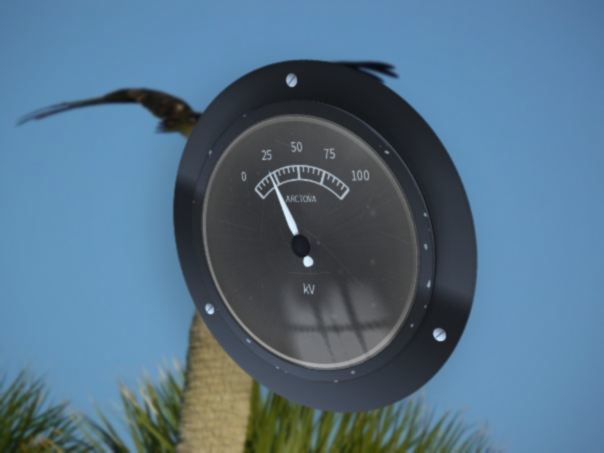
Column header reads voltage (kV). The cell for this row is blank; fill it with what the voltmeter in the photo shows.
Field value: 25 kV
